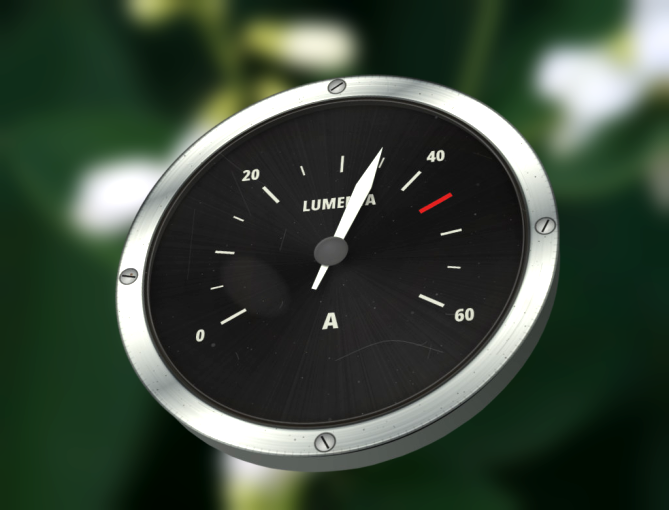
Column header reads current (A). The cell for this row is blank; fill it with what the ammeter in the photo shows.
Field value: 35 A
